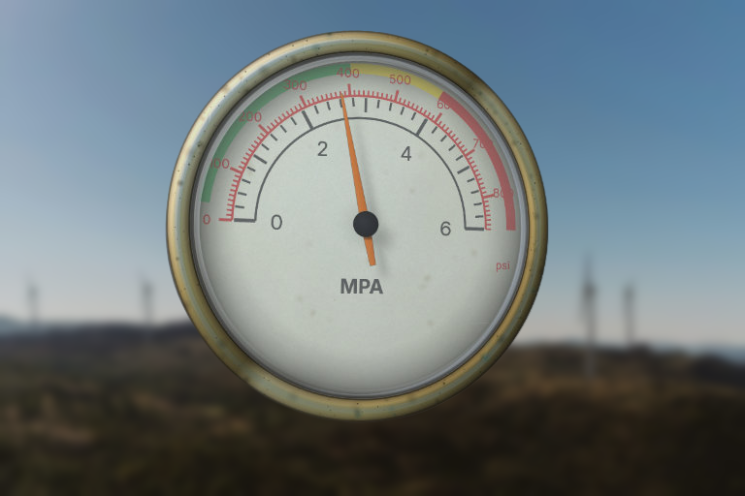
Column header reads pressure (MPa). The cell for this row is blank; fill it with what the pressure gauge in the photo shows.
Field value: 2.6 MPa
